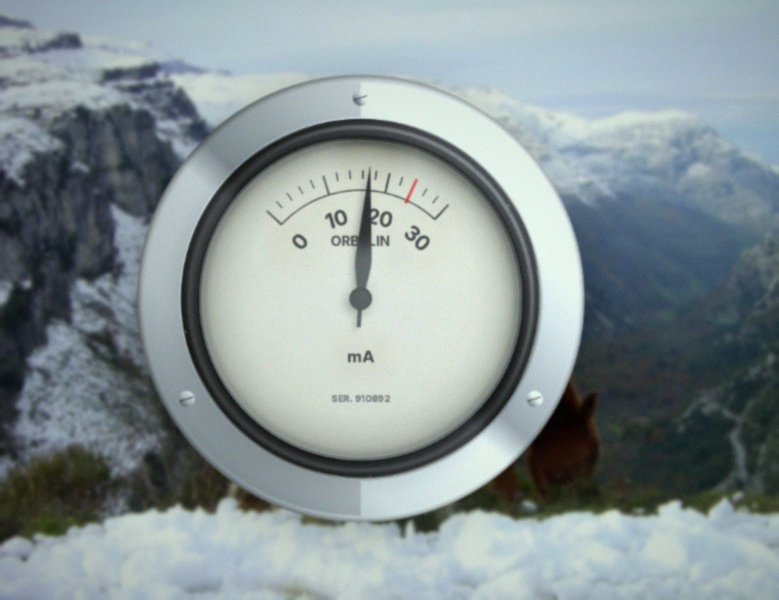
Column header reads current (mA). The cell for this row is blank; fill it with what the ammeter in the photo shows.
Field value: 17 mA
